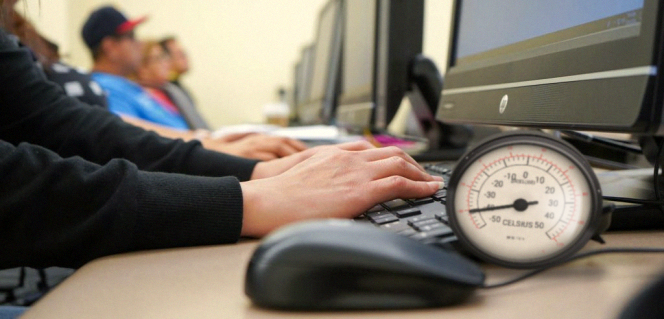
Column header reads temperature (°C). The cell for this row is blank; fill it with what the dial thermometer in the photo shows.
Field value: -40 °C
